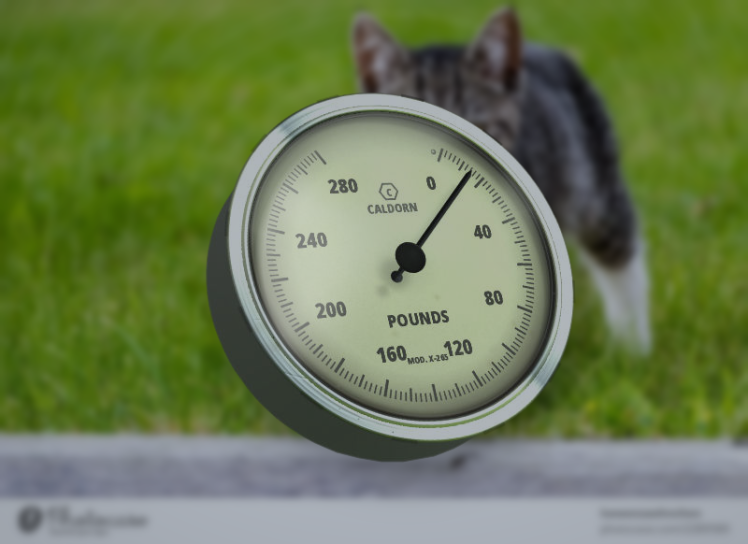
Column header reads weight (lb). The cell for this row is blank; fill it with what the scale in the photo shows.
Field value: 14 lb
